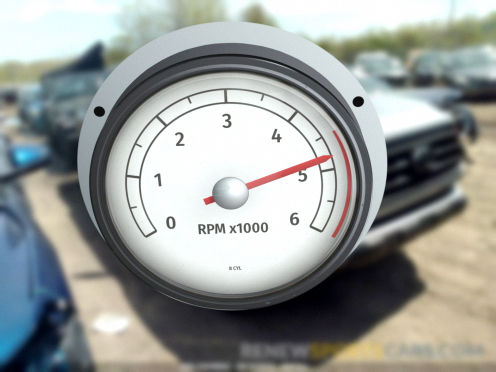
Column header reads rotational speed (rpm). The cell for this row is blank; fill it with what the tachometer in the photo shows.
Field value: 4750 rpm
